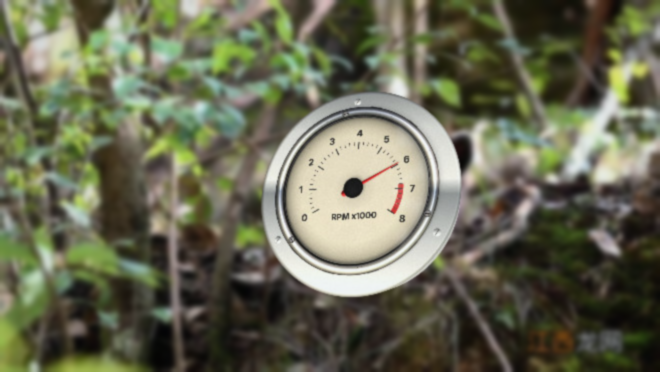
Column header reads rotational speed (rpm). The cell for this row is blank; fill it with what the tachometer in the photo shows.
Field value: 6000 rpm
